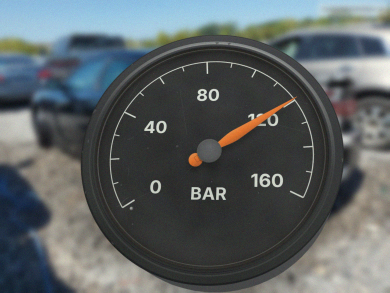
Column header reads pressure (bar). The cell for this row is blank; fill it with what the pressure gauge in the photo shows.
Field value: 120 bar
